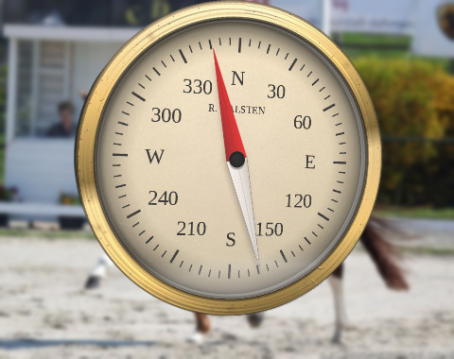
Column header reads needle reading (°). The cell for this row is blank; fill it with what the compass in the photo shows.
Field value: 345 °
